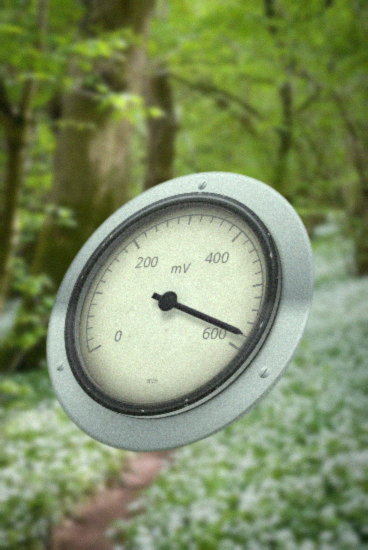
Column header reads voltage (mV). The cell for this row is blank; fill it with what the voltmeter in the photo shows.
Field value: 580 mV
